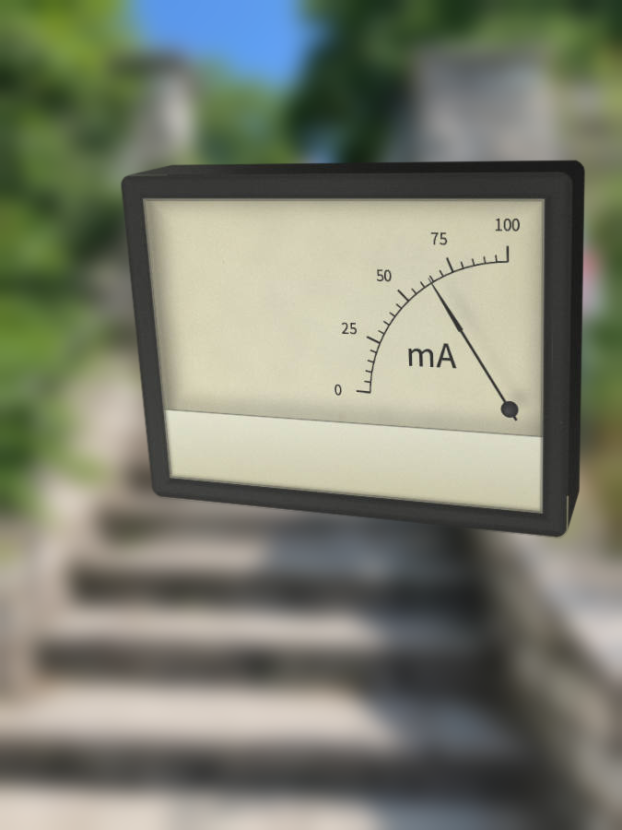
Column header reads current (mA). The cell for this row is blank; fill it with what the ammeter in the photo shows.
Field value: 65 mA
